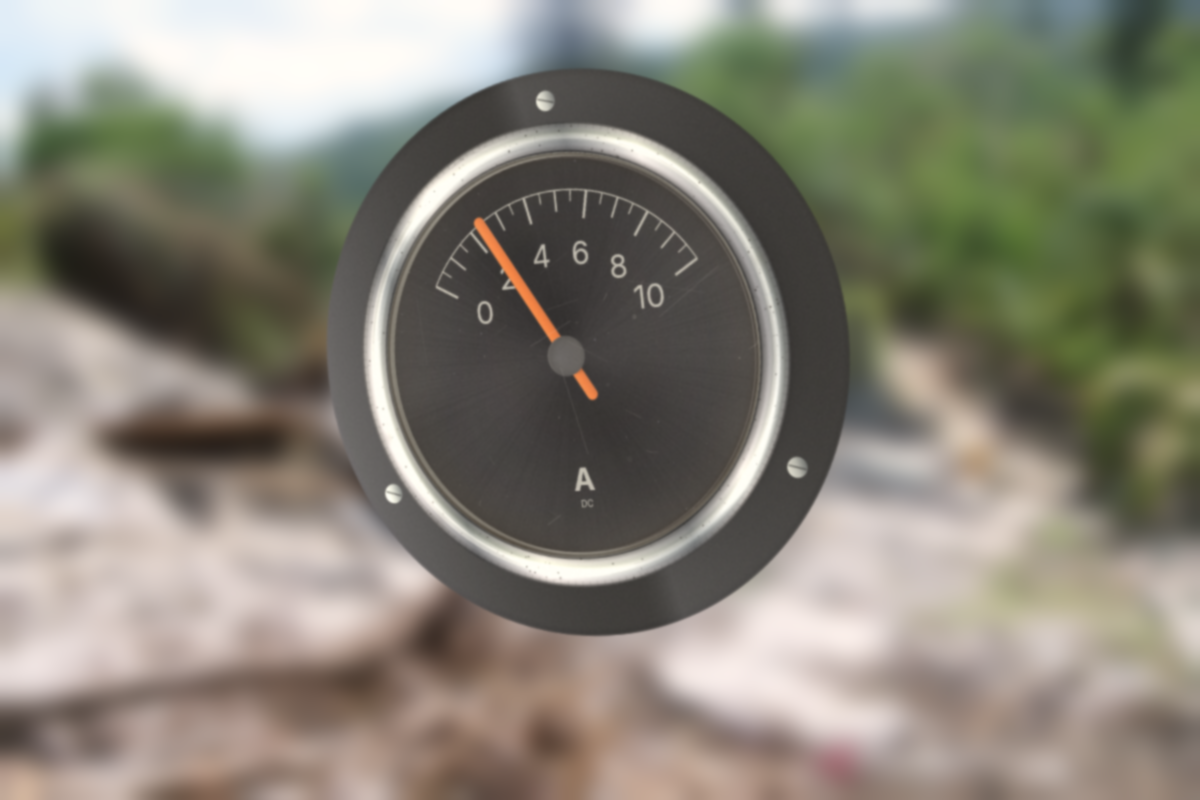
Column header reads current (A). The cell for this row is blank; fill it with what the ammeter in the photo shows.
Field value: 2.5 A
